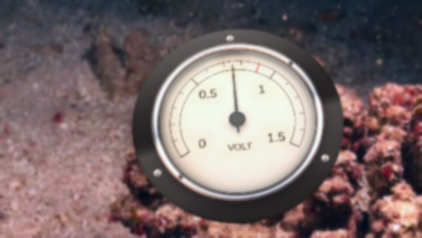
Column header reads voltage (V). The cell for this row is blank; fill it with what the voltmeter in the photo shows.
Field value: 0.75 V
